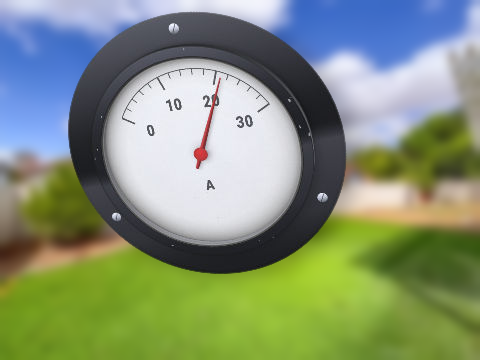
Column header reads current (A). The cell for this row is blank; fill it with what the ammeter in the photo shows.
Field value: 21 A
